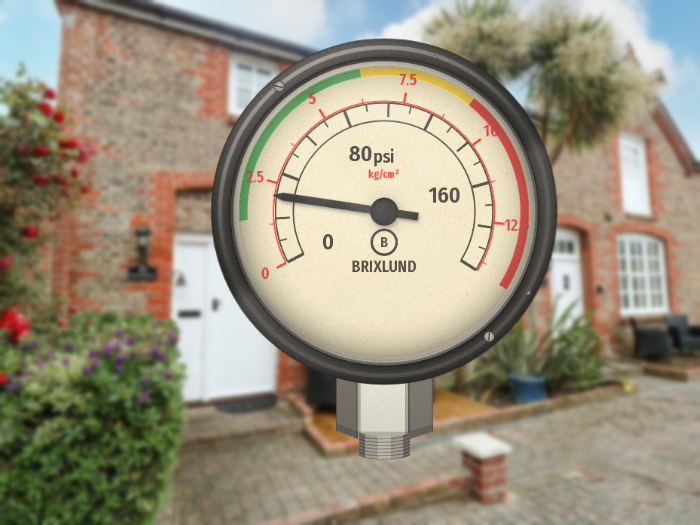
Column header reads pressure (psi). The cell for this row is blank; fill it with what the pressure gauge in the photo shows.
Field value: 30 psi
